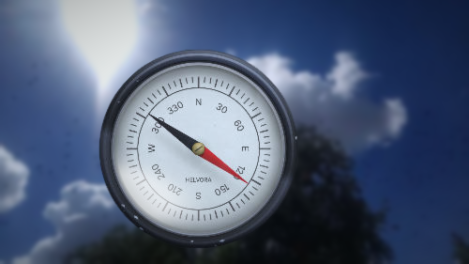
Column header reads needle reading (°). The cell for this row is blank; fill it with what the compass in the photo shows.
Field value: 125 °
